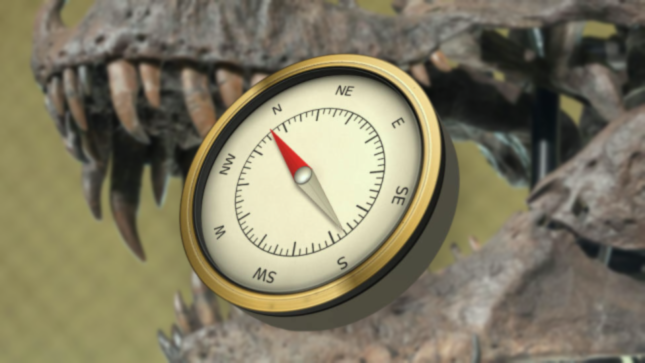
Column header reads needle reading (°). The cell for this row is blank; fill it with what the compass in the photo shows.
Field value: 350 °
